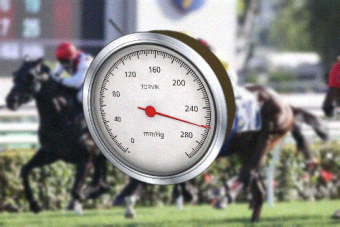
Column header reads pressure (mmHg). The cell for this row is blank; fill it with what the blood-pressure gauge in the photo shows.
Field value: 260 mmHg
